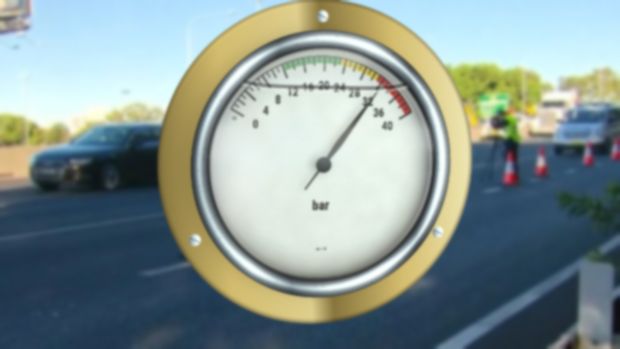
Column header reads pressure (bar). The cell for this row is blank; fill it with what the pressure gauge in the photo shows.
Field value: 32 bar
